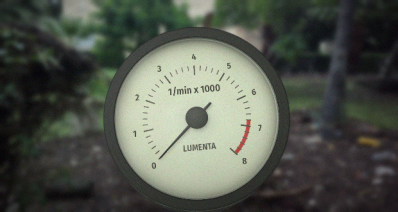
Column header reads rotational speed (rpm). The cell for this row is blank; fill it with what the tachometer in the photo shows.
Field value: 0 rpm
